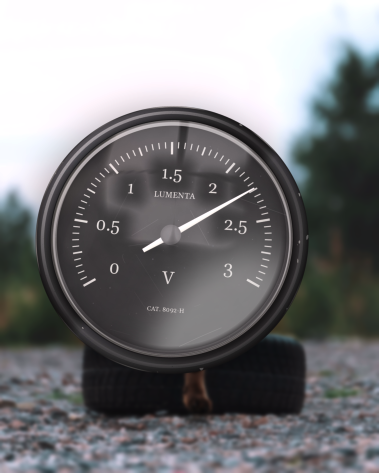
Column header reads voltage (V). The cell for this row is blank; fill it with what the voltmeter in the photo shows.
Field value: 2.25 V
